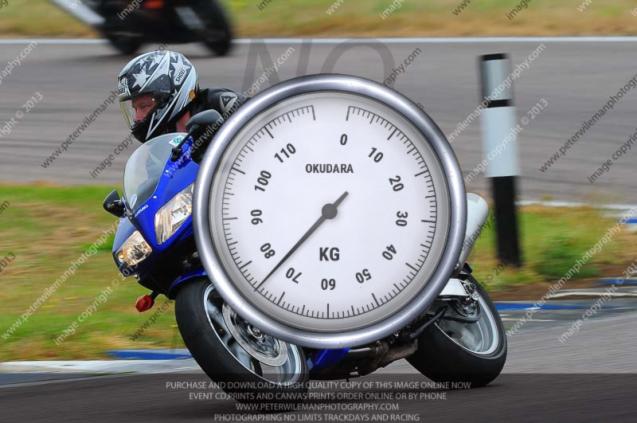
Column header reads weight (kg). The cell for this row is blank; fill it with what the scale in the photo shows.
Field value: 75 kg
